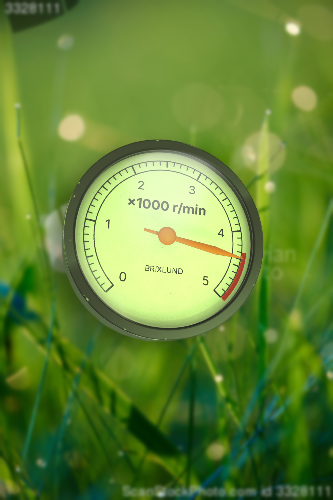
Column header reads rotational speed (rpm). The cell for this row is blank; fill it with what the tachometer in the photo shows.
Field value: 4400 rpm
